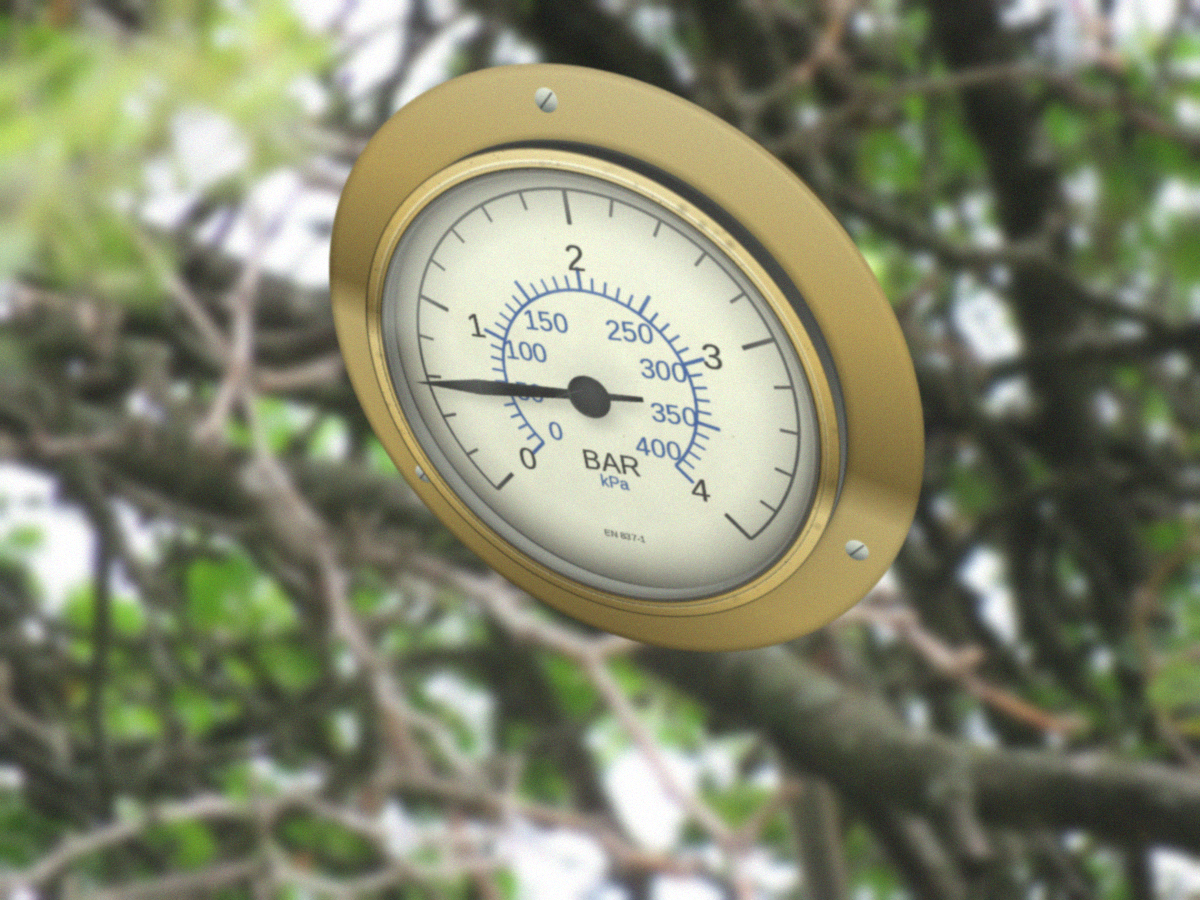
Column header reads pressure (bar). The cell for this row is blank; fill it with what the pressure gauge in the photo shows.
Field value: 0.6 bar
